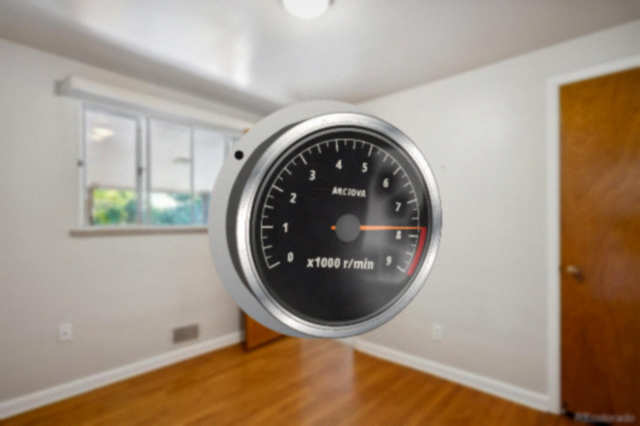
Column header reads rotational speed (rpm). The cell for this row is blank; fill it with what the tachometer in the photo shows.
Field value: 7750 rpm
